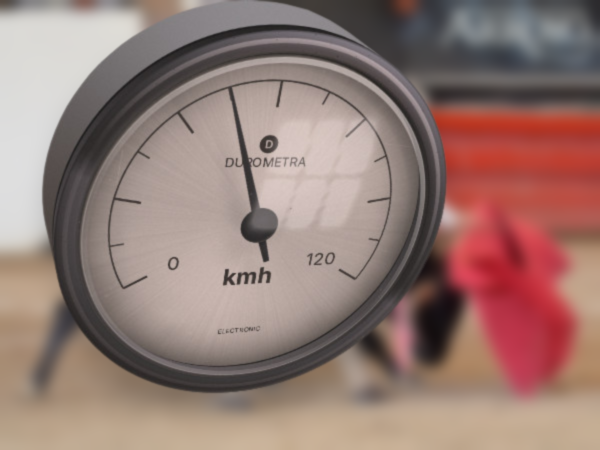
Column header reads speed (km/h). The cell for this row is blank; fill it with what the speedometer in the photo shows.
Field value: 50 km/h
